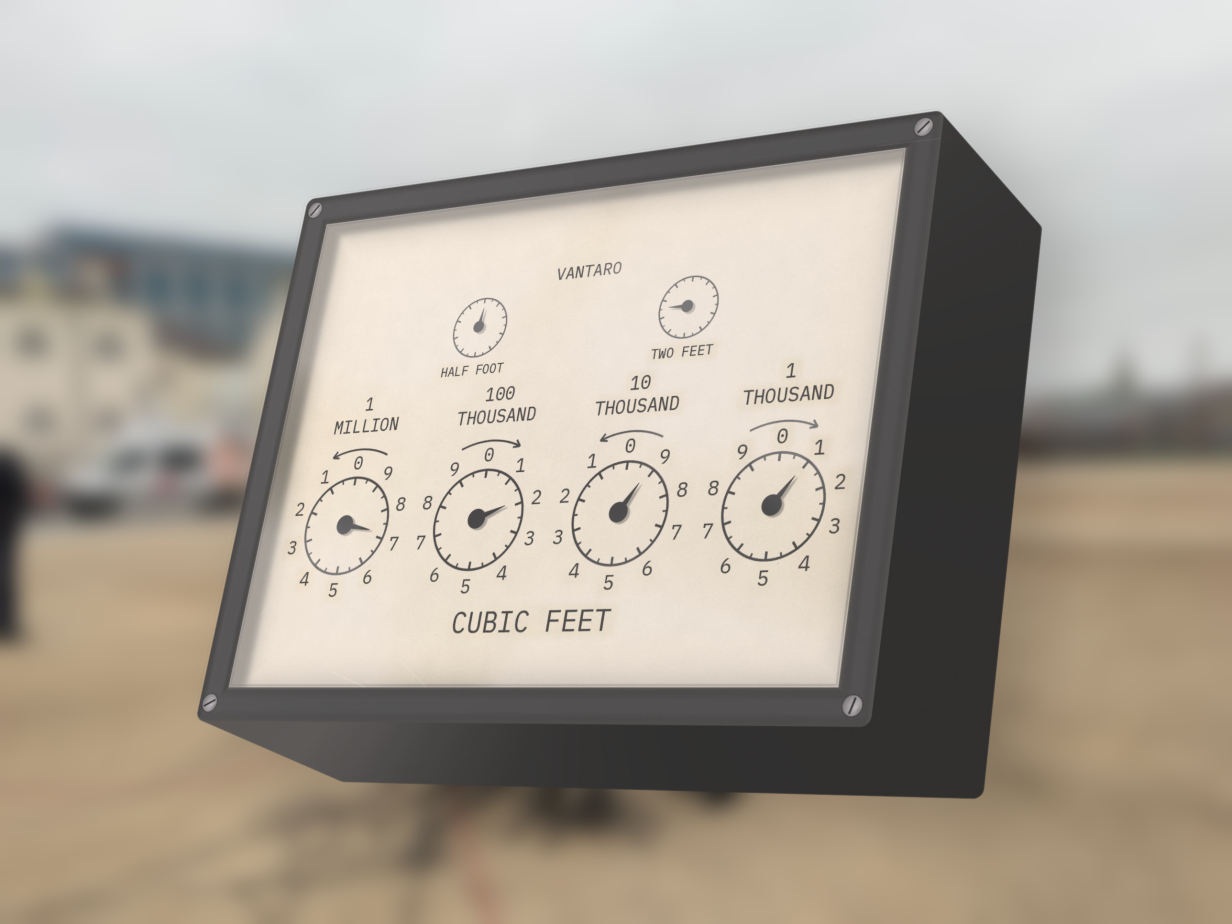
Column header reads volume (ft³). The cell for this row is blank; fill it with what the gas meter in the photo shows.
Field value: 719100 ft³
